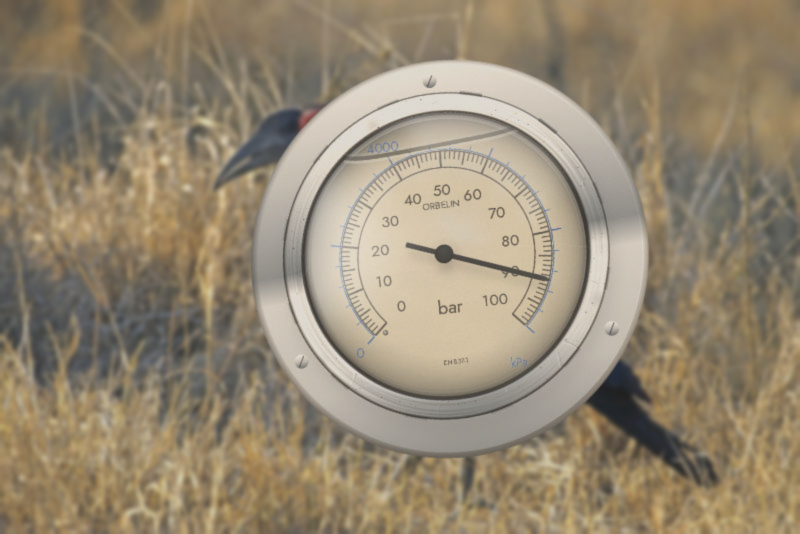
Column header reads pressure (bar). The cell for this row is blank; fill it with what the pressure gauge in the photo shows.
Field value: 90 bar
